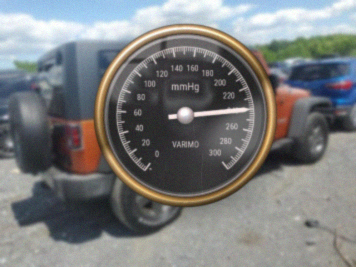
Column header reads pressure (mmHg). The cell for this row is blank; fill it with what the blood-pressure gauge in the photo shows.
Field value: 240 mmHg
